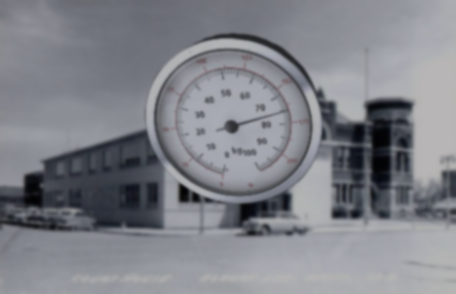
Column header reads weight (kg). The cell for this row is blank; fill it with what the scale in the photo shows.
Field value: 75 kg
